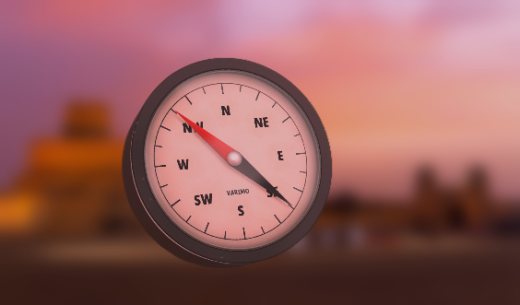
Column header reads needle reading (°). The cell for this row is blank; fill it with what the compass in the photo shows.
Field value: 315 °
